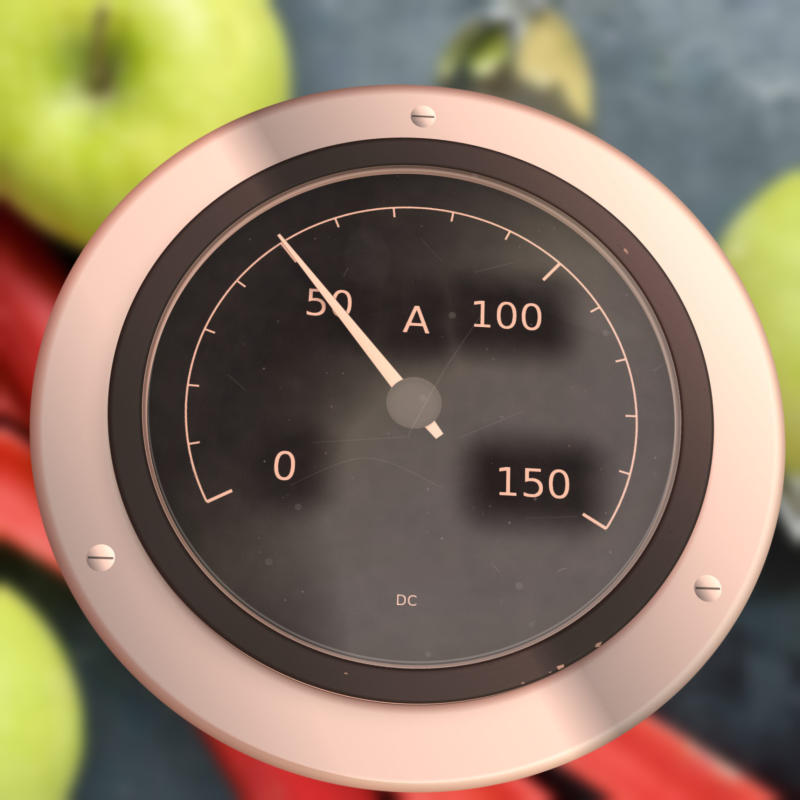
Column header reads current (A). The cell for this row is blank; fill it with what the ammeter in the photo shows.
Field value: 50 A
